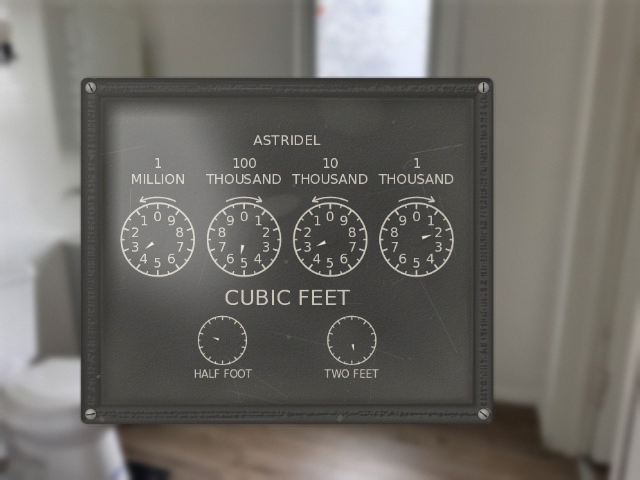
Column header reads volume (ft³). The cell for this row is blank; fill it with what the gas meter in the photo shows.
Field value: 353200 ft³
